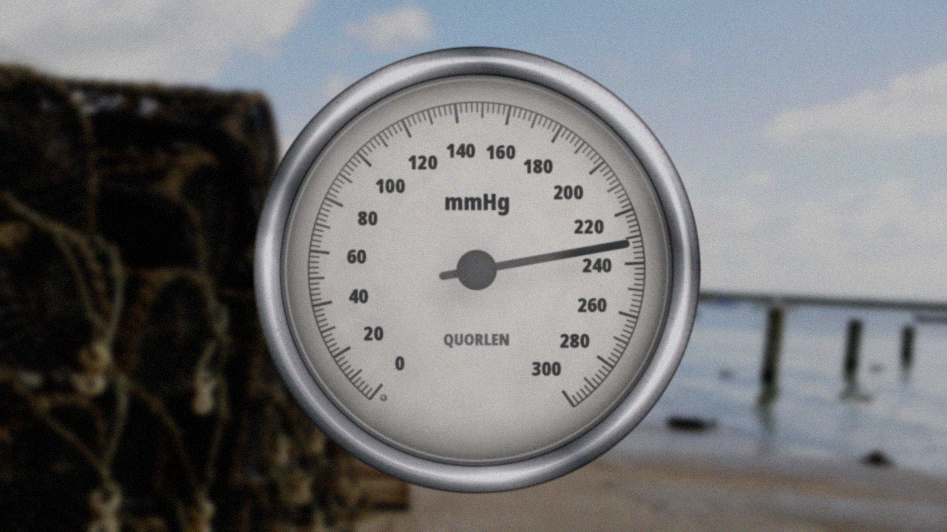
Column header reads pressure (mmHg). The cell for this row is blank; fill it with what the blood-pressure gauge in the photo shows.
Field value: 232 mmHg
